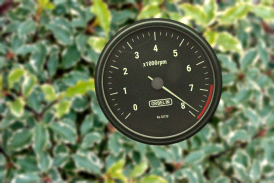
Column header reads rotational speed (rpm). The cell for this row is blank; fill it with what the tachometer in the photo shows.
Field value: 7800 rpm
